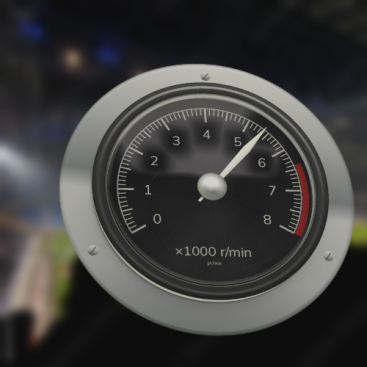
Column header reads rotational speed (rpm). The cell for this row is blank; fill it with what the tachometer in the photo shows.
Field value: 5400 rpm
